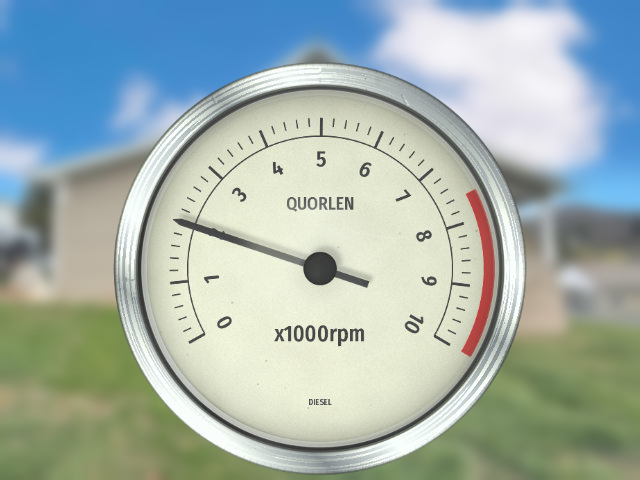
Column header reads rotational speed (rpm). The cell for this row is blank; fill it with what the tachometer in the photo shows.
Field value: 2000 rpm
